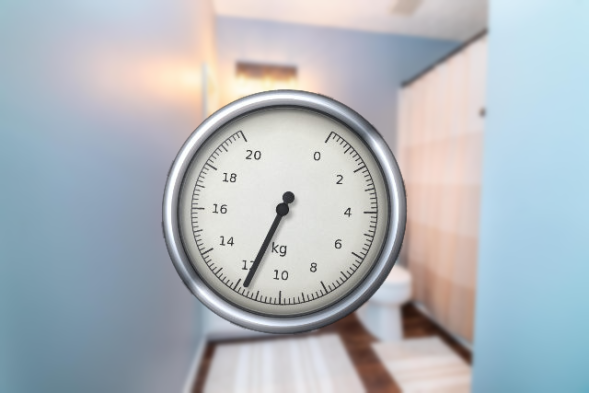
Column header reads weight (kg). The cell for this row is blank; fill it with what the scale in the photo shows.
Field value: 11.6 kg
